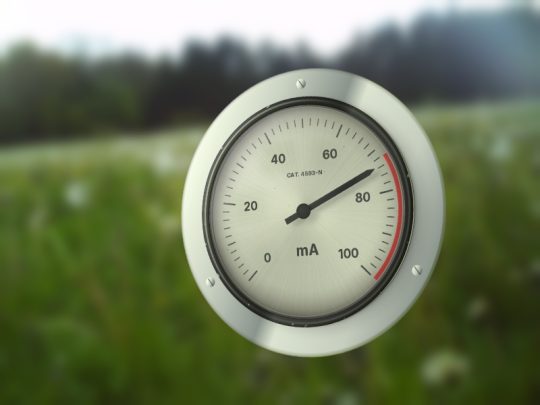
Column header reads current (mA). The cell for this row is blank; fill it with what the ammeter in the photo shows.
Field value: 74 mA
